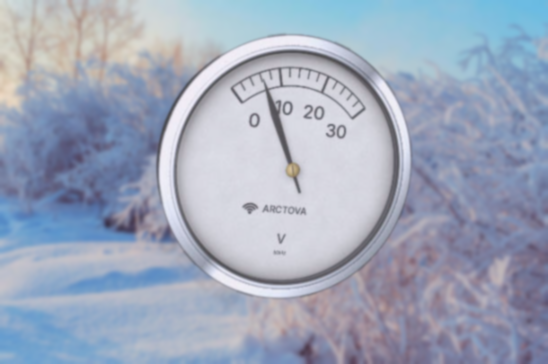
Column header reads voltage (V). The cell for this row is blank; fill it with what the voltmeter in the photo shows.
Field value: 6 V
